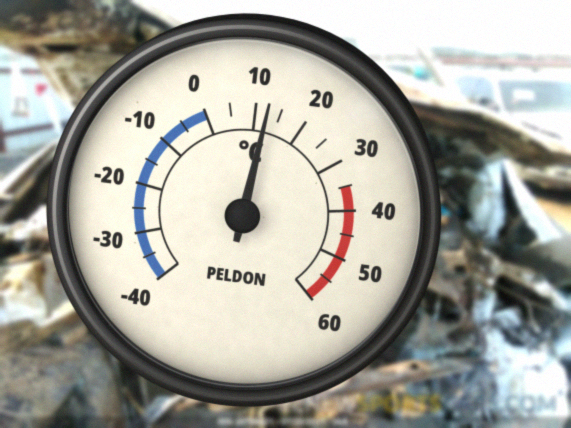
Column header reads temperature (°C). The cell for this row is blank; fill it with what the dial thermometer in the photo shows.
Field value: 12.5 °C
